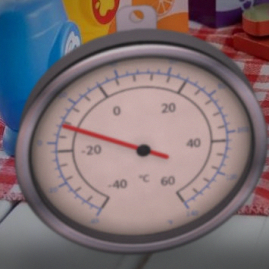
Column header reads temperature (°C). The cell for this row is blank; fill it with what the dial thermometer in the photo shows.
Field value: -12 °C
